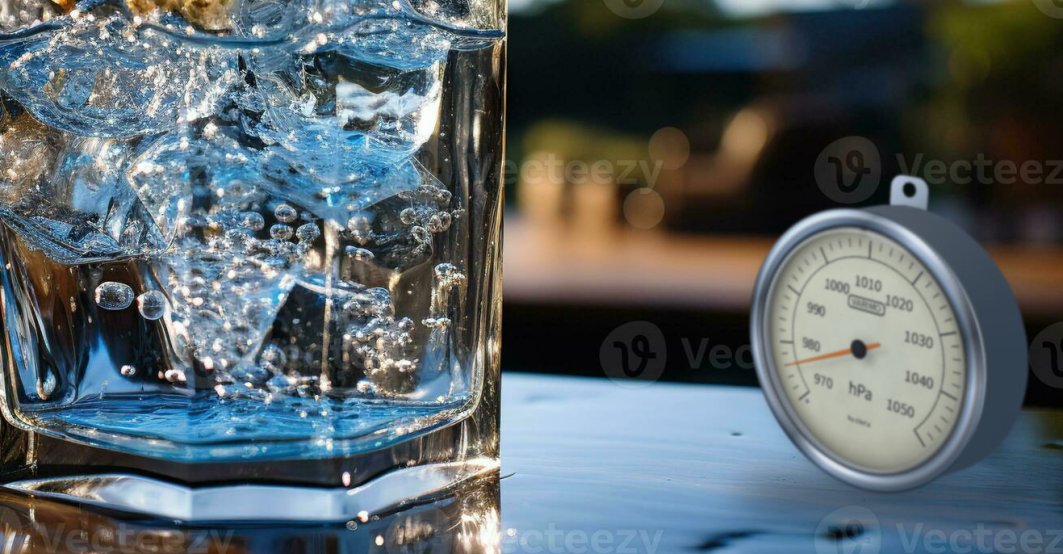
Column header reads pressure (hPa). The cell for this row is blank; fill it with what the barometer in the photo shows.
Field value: 976 hPa
